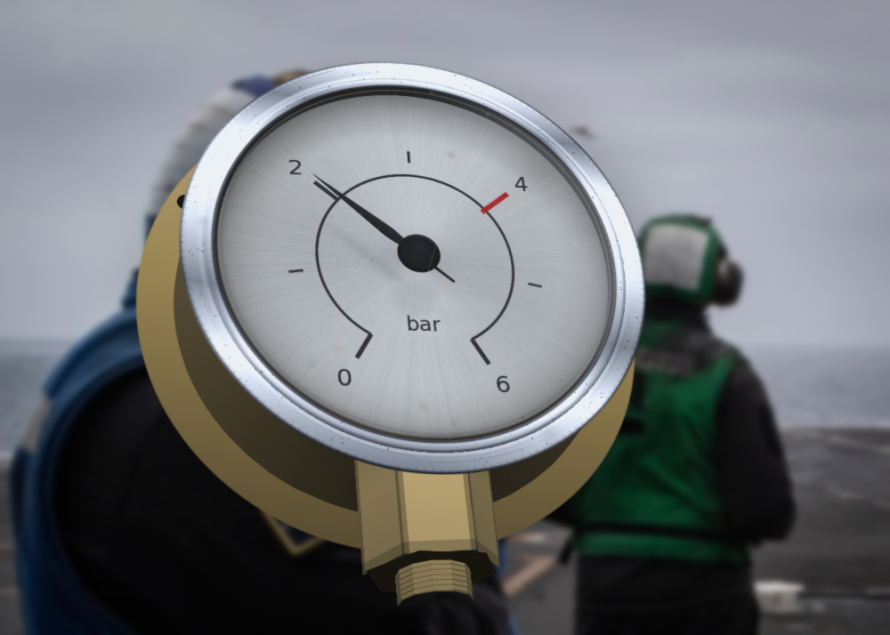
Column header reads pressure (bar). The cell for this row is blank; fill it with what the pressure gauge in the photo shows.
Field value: 2 bar
